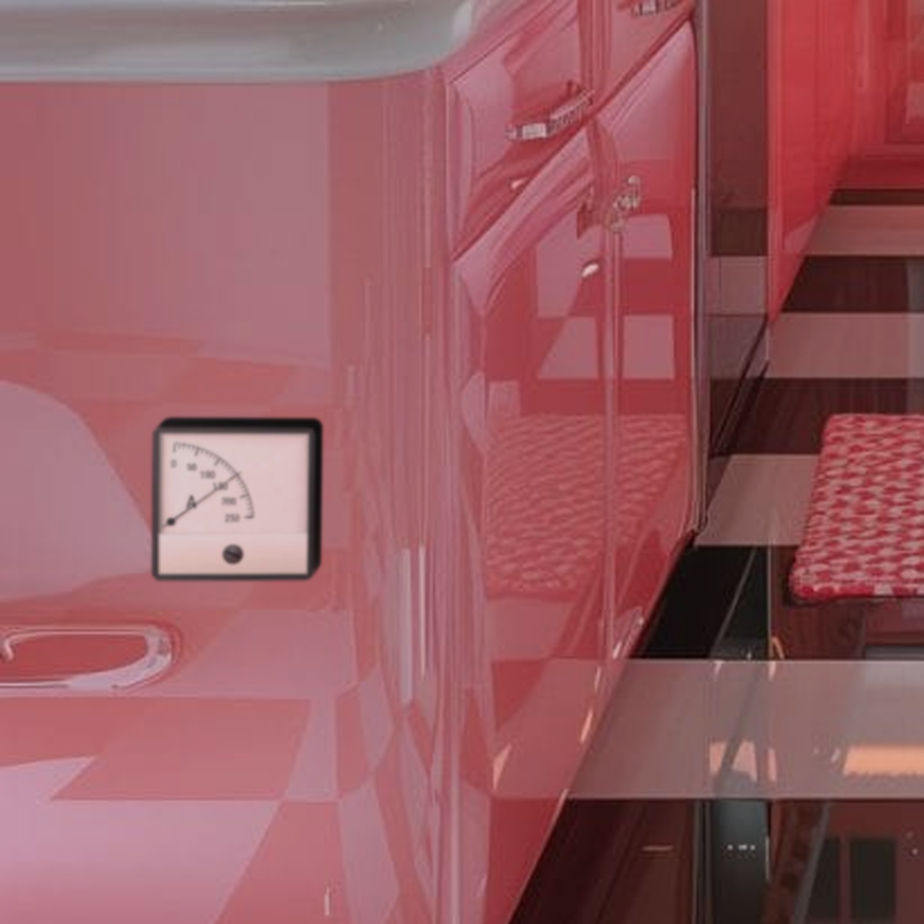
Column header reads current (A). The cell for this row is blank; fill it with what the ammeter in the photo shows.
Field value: 150 A
